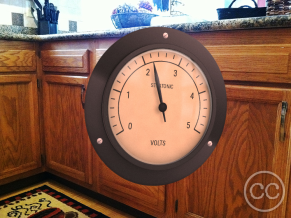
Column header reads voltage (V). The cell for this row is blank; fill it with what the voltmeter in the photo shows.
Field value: 2.2 V
